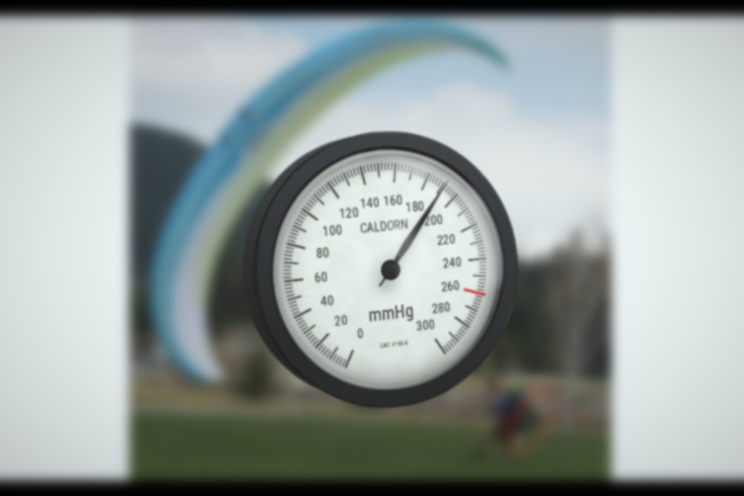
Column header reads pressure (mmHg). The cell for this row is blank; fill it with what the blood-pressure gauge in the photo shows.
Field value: 190 mmHg
